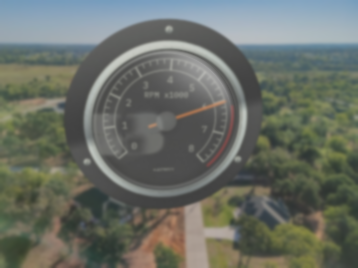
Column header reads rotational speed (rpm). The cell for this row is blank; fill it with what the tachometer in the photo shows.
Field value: 6000 rpm
